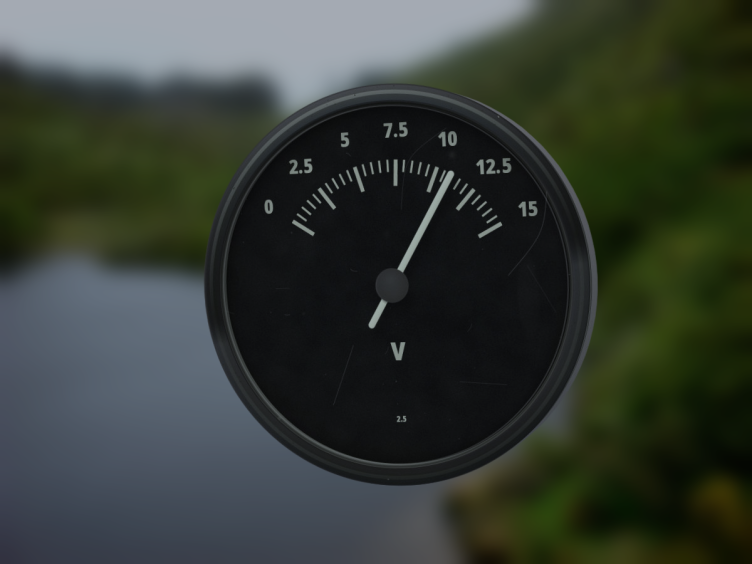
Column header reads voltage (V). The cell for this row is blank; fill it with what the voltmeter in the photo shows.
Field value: 11 V
